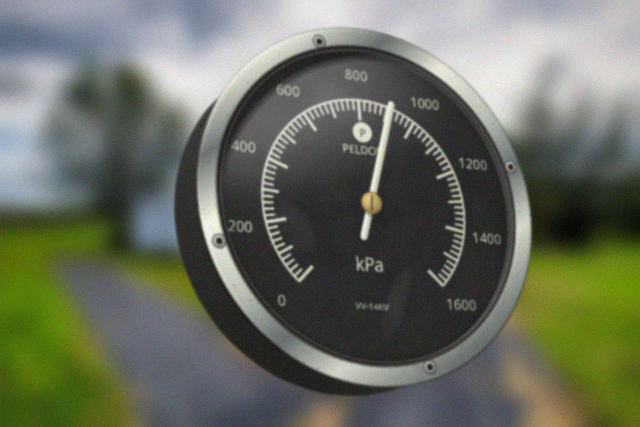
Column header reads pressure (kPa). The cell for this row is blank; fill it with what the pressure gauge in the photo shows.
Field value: 900 kPa
